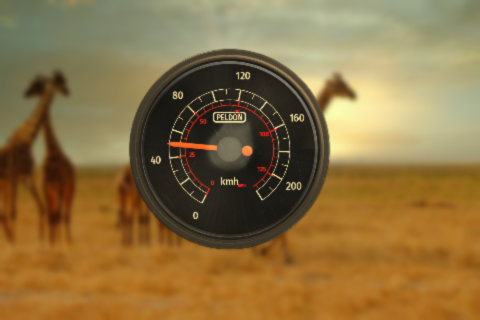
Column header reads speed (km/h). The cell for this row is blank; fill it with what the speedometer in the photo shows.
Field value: 50 km/h
